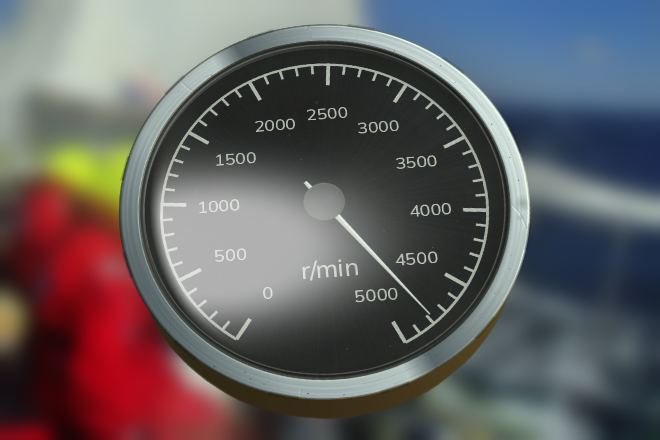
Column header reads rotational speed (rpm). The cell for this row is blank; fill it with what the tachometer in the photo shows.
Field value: 4800 rpm
